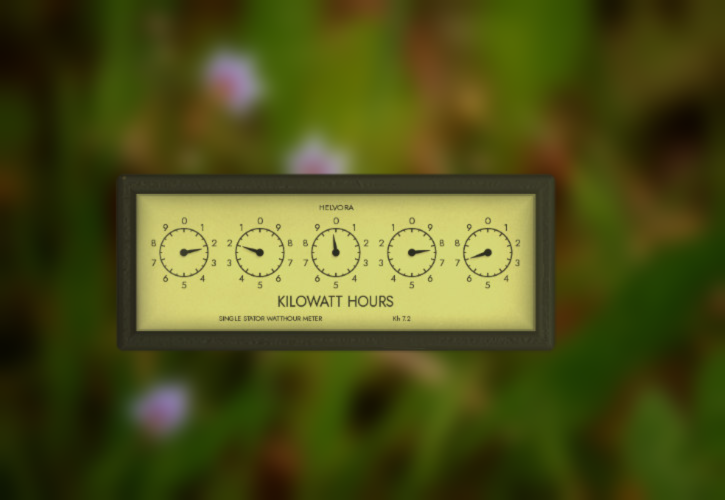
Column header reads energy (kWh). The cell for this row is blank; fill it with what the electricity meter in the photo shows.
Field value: 21977 kWh
